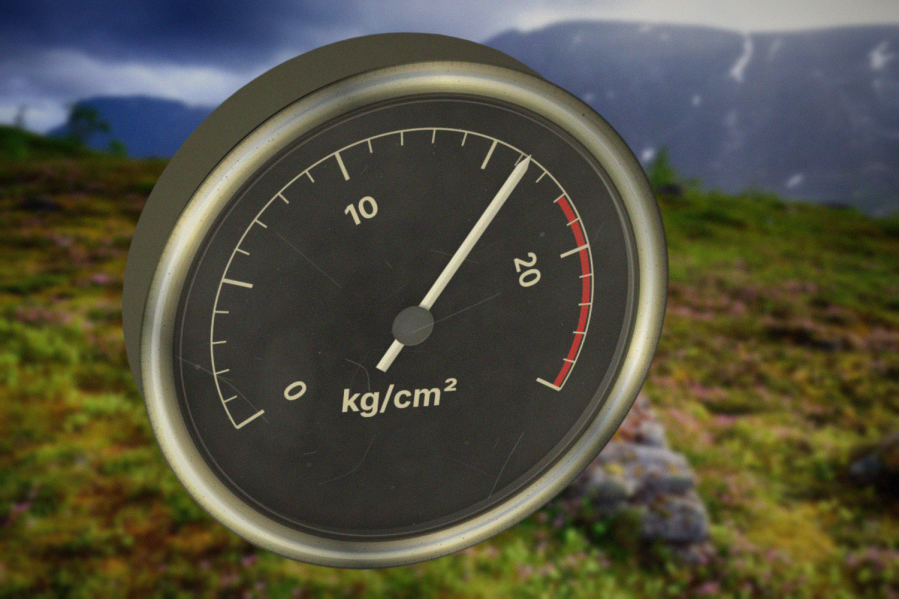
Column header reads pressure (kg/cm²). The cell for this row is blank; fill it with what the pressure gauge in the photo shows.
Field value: 16 kg/cm²
